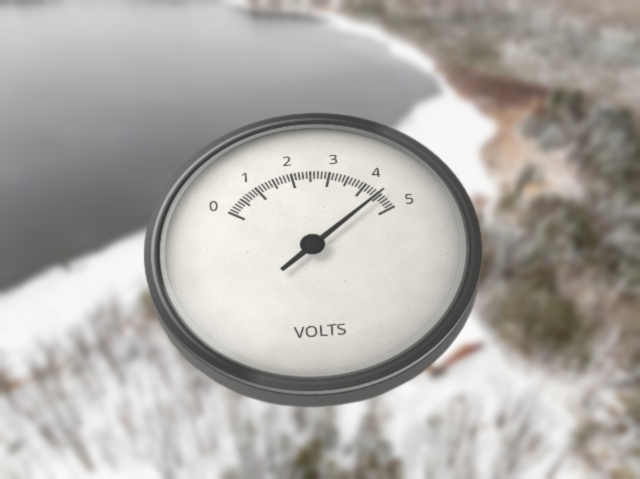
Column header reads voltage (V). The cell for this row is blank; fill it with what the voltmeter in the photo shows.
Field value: 4.5 V
